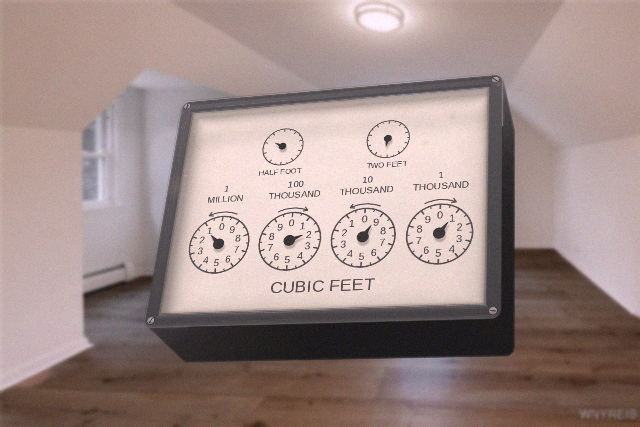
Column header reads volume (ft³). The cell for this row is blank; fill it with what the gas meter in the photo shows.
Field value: 119100 ft³
